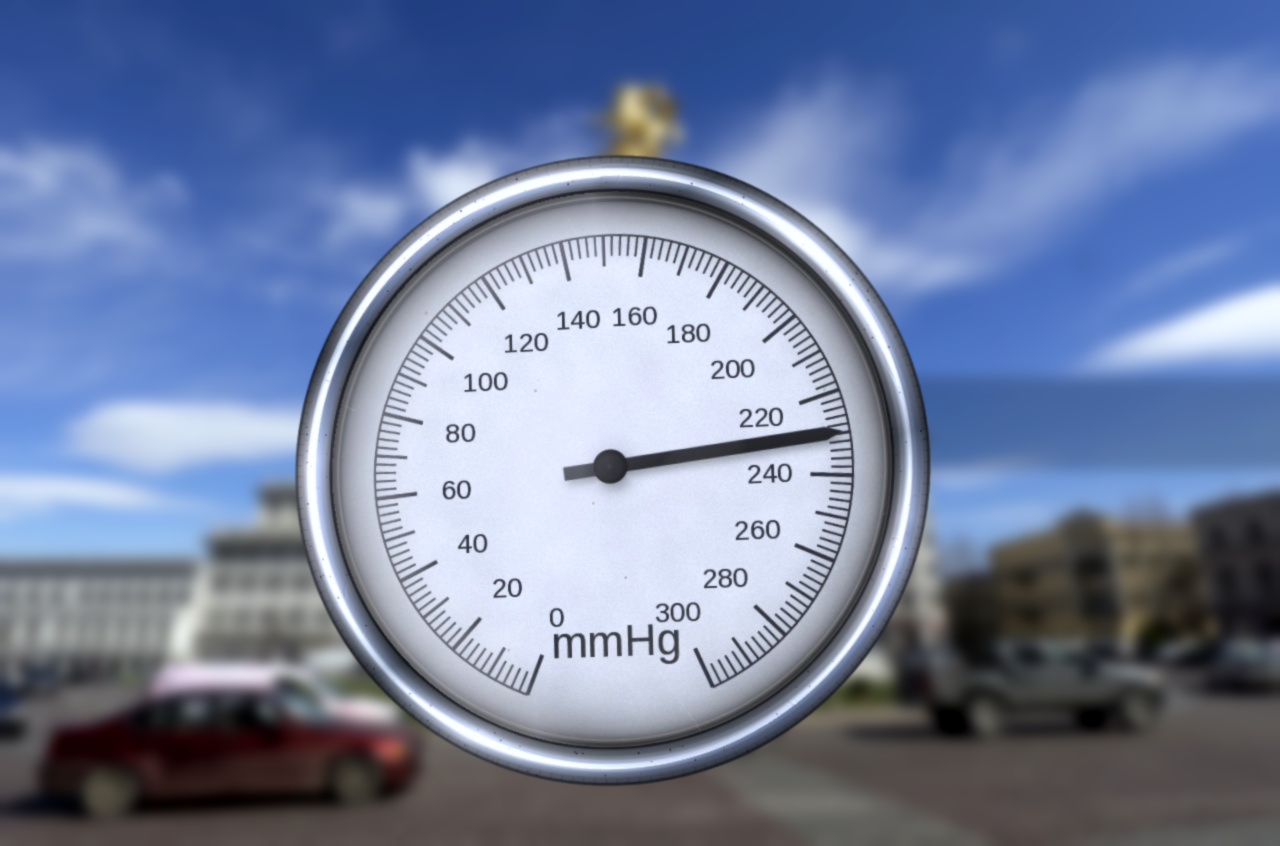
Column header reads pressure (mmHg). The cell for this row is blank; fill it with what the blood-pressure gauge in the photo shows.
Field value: 230 mmHg
